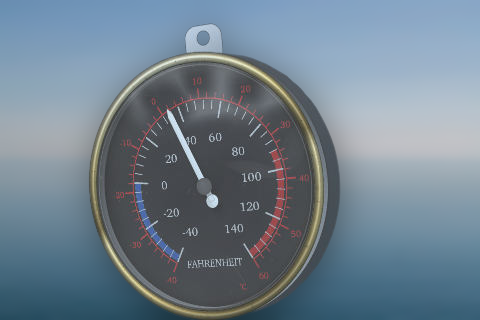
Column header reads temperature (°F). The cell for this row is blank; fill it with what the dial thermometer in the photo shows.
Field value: 36 °F
